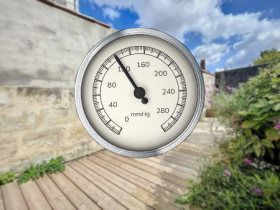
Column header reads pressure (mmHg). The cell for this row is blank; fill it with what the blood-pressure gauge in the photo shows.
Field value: 120 mmHg
